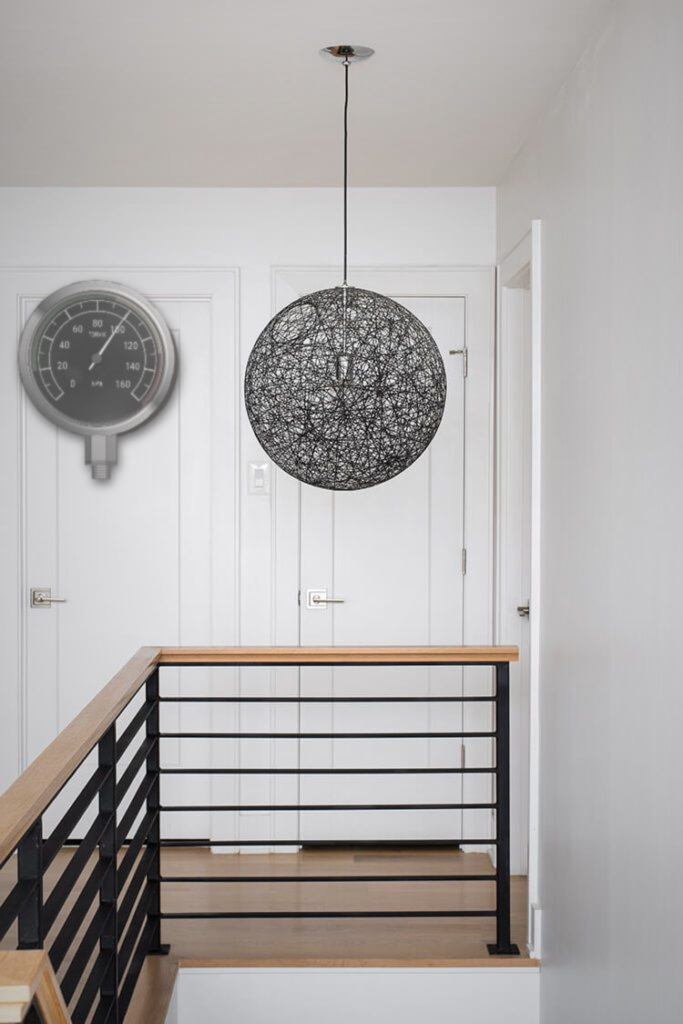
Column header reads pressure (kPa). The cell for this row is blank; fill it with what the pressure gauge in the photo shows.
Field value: 100 kPa
